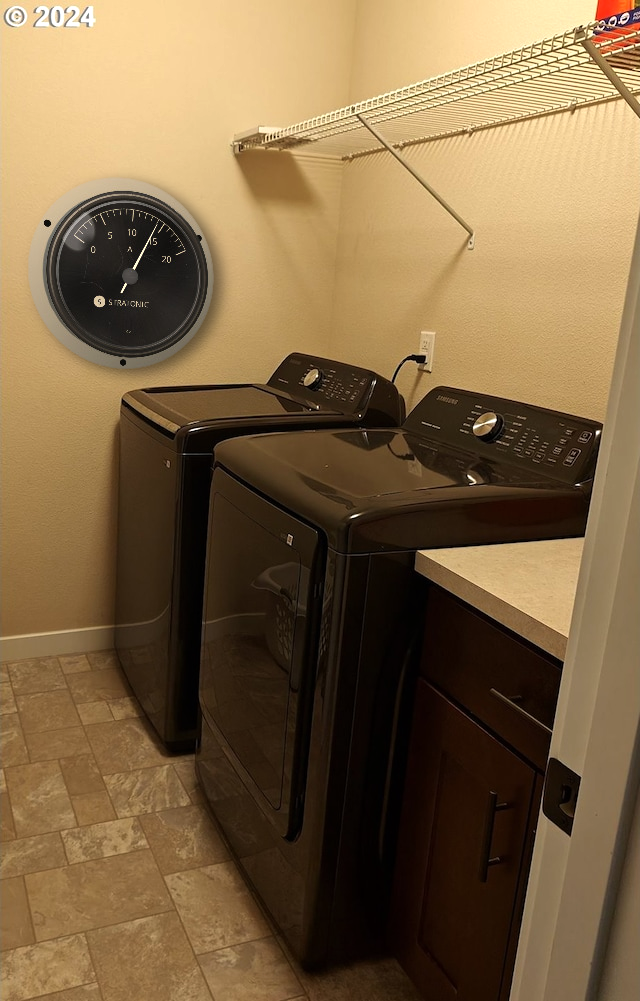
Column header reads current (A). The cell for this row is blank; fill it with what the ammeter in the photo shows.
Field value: 14 A
